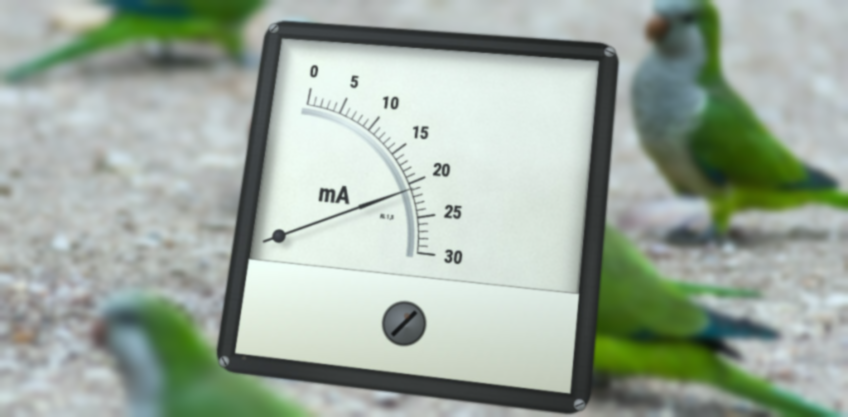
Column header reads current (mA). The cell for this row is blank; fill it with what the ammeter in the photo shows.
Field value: 21 mA
